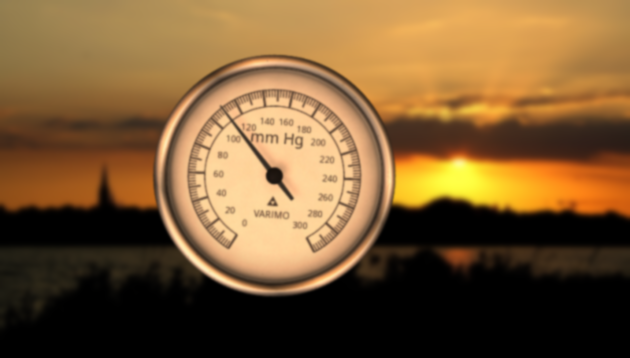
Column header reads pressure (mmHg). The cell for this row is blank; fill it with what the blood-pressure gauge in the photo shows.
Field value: 110 mmHg
